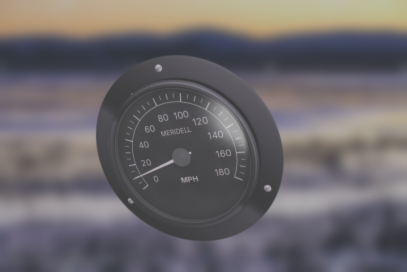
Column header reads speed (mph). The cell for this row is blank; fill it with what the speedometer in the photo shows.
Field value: 10 mph
